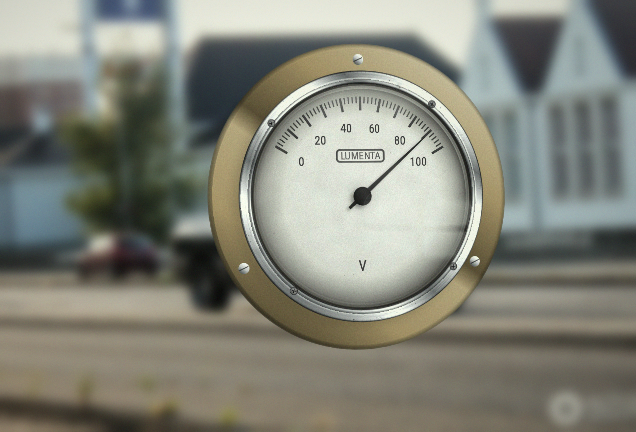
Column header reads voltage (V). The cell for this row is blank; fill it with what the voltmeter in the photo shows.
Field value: 90 V
